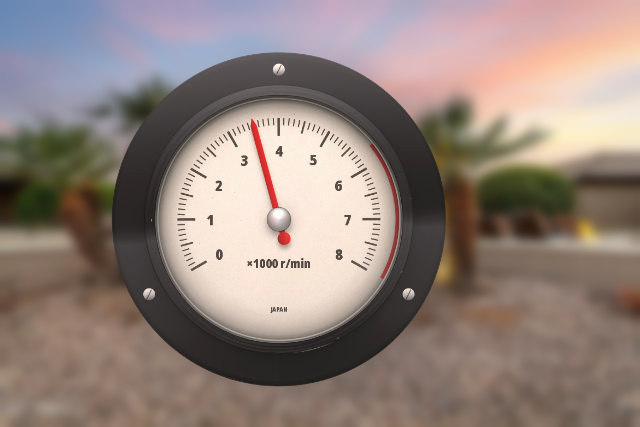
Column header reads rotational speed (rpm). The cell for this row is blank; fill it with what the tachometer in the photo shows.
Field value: 3500 rpm
